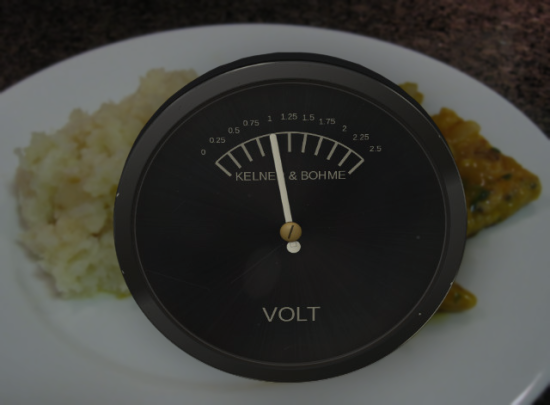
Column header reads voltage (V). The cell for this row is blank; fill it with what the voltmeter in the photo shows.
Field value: 1 V
